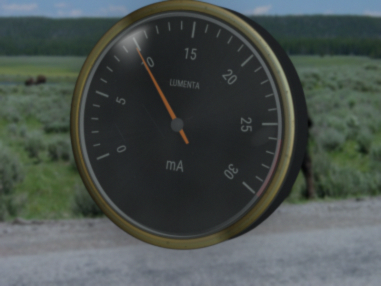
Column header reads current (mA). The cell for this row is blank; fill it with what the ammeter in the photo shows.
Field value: 10 mA
